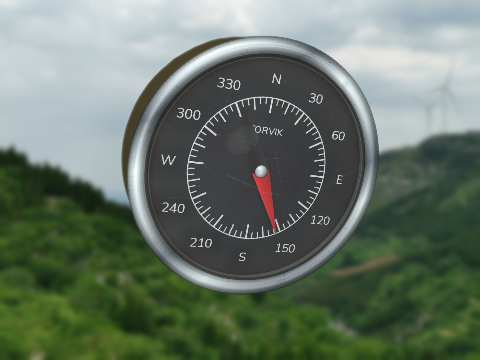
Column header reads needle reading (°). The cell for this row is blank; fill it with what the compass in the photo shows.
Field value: 155 °
